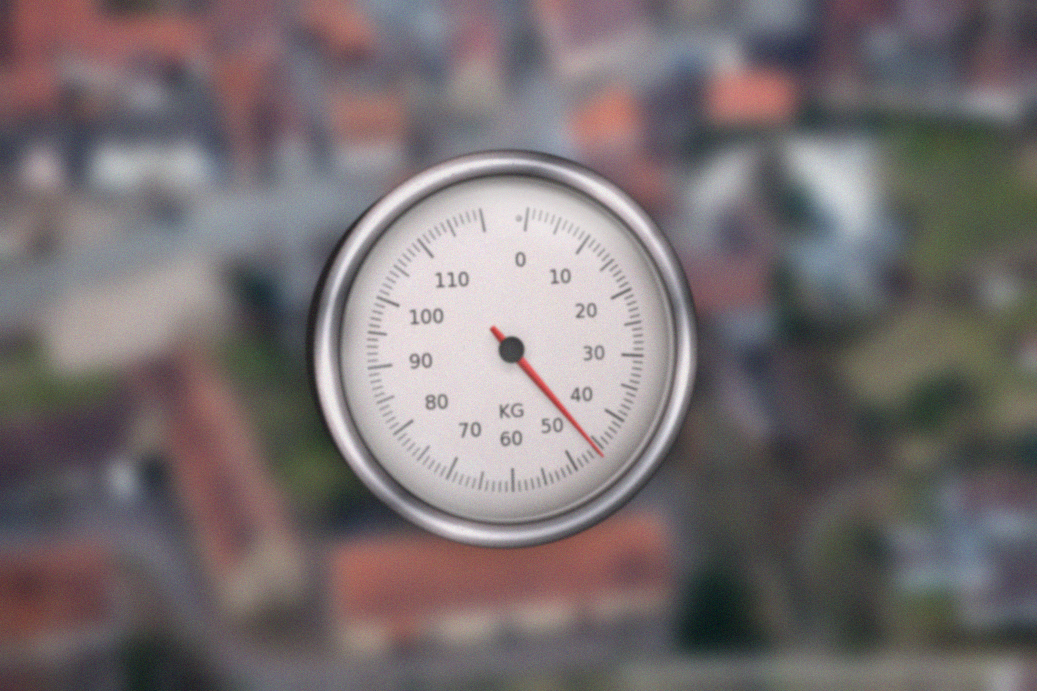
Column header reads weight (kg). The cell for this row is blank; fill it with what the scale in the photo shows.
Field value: 46 kg
